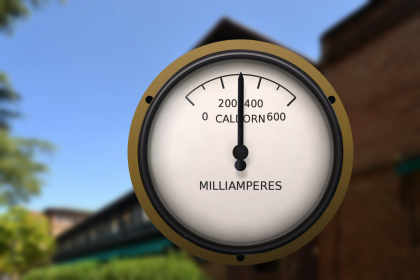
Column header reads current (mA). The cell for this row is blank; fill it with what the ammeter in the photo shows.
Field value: 300 mA
